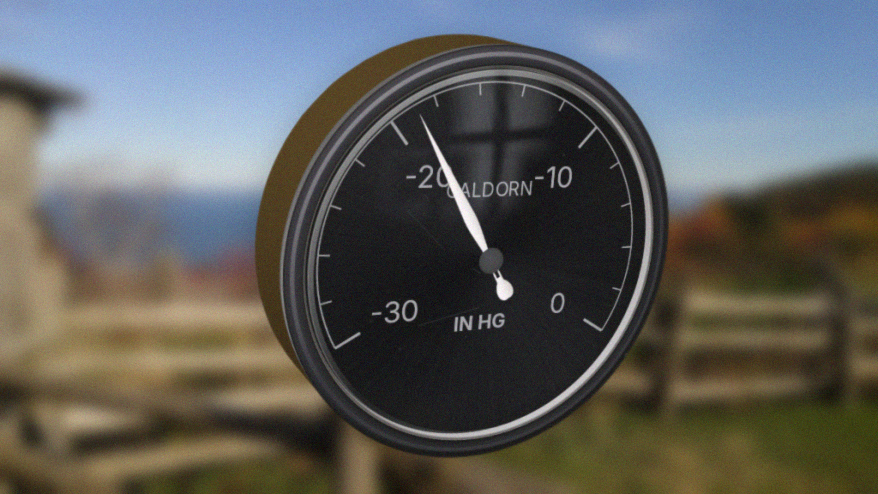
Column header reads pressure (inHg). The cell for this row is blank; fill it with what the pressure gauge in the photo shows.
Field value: -19 inHg
